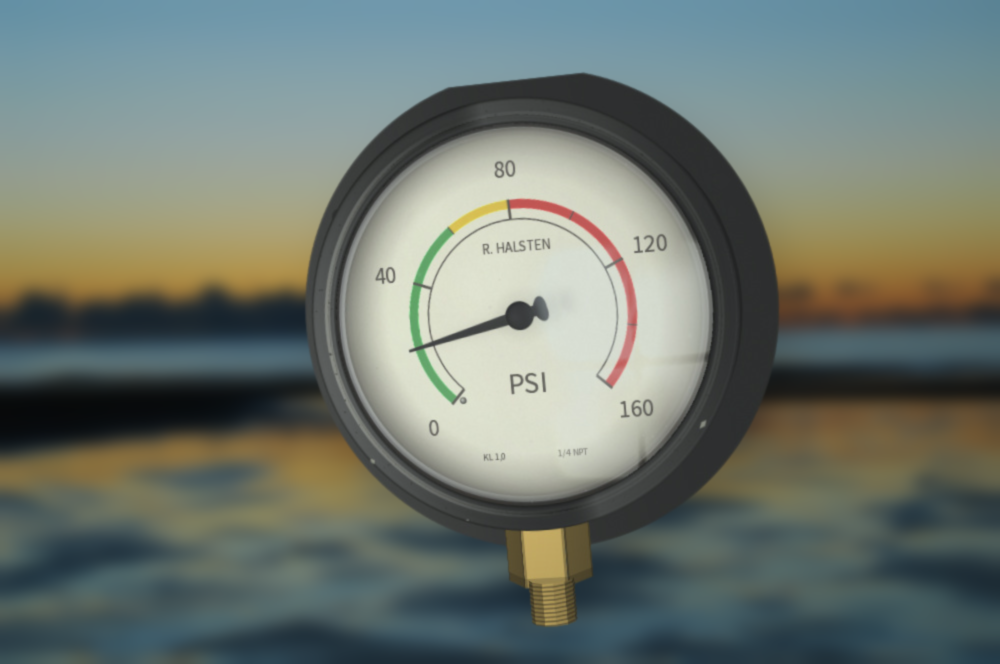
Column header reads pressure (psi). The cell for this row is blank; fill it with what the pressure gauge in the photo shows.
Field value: 20 psi
